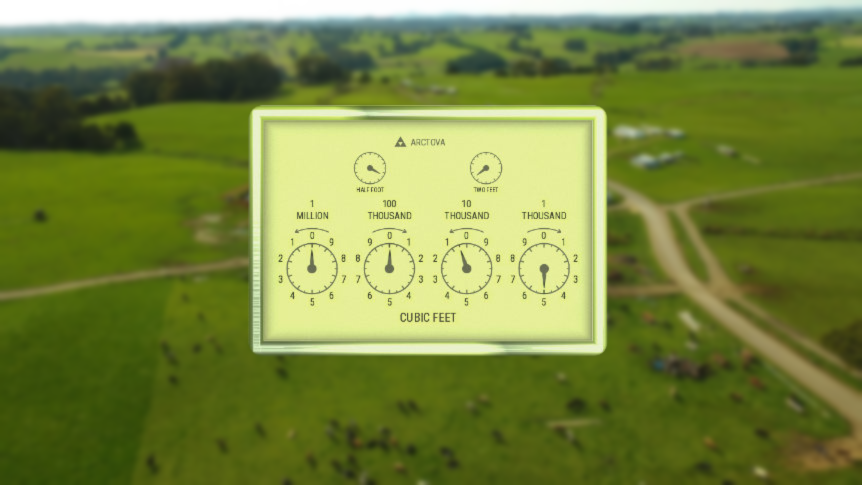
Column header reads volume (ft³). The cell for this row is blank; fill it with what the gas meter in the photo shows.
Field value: 500 ft³
